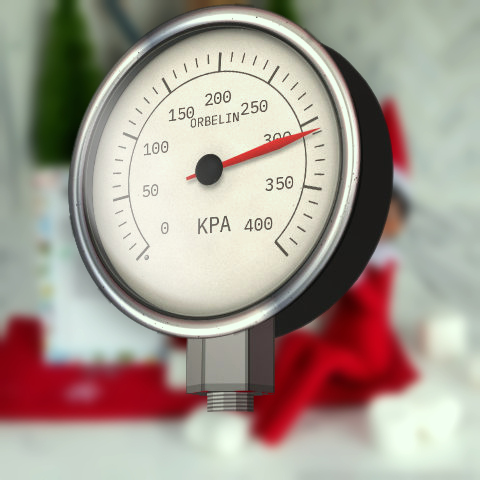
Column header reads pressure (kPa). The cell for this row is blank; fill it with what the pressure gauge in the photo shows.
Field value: 310 kPa
